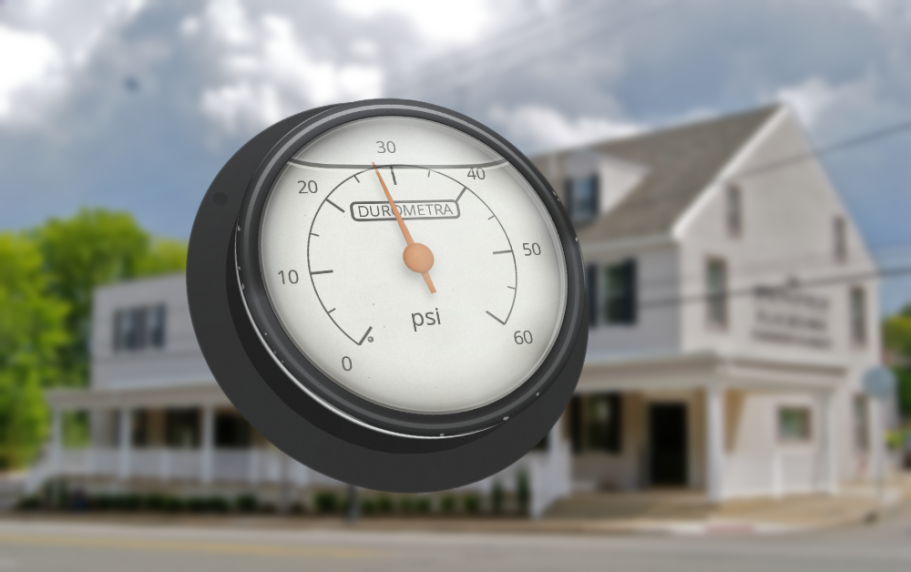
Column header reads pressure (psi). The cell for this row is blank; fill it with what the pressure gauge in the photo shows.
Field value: 27.5 psi
